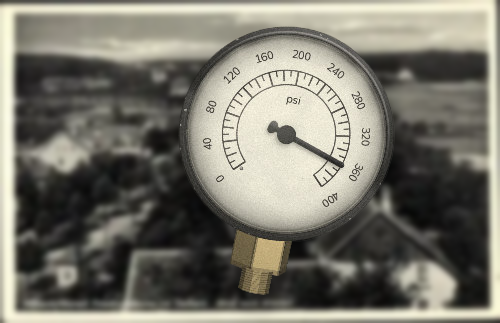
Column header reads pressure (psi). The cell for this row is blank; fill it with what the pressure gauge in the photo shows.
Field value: 360 psi
